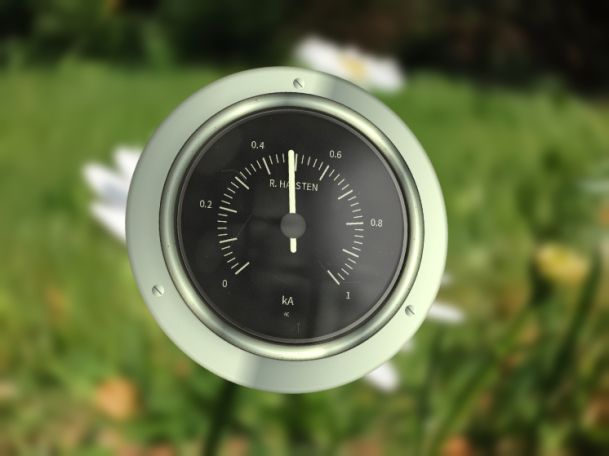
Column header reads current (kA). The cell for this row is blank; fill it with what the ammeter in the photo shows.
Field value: 0.48 kA
